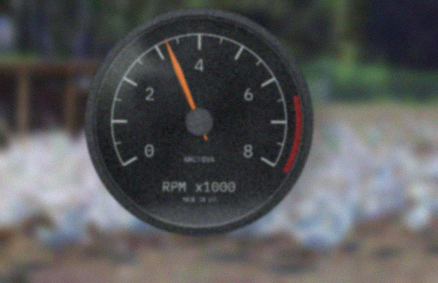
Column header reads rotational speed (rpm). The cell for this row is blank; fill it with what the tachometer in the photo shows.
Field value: 3250 rpm
